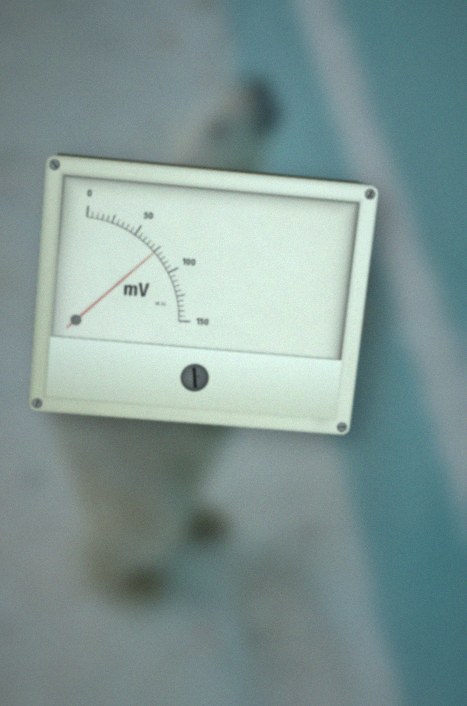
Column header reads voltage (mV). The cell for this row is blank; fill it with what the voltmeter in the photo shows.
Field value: 75 mV
